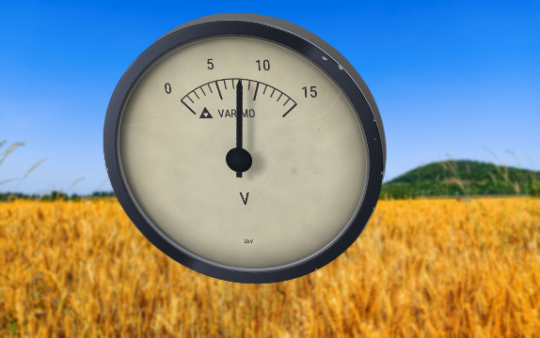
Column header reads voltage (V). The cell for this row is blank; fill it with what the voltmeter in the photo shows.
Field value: 8 V
